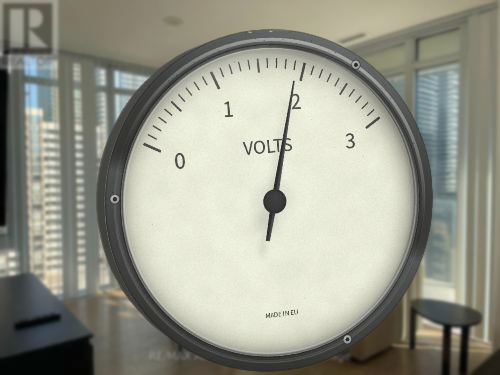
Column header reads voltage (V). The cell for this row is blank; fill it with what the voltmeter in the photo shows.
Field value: 1.9 V
